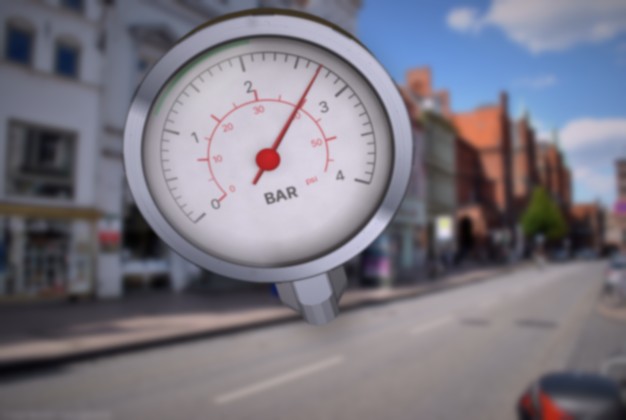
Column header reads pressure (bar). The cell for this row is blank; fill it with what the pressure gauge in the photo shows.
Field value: 2.7 bar
